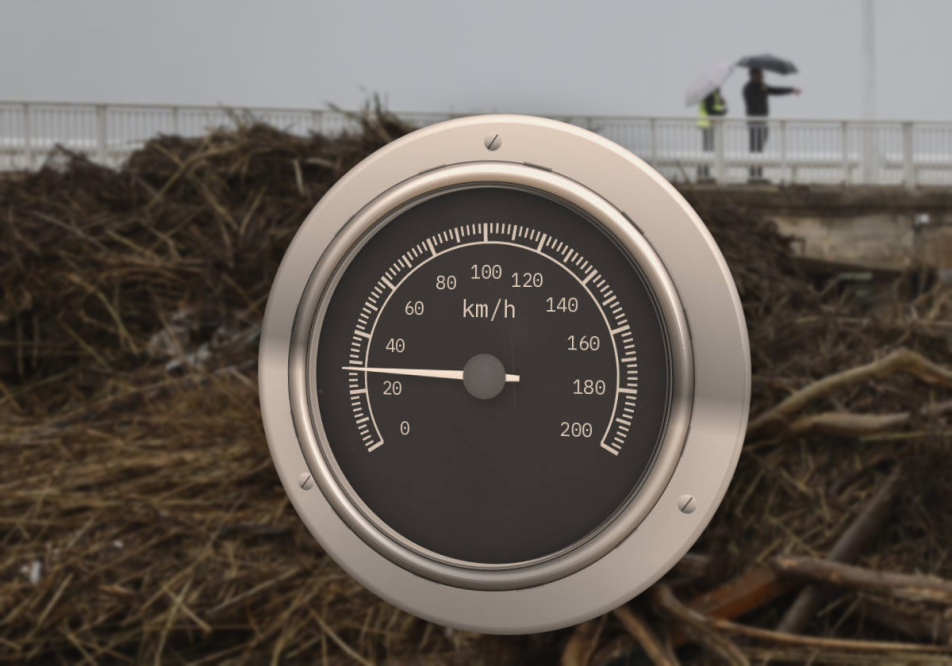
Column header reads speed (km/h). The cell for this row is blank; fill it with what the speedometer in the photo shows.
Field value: 28 km/h
